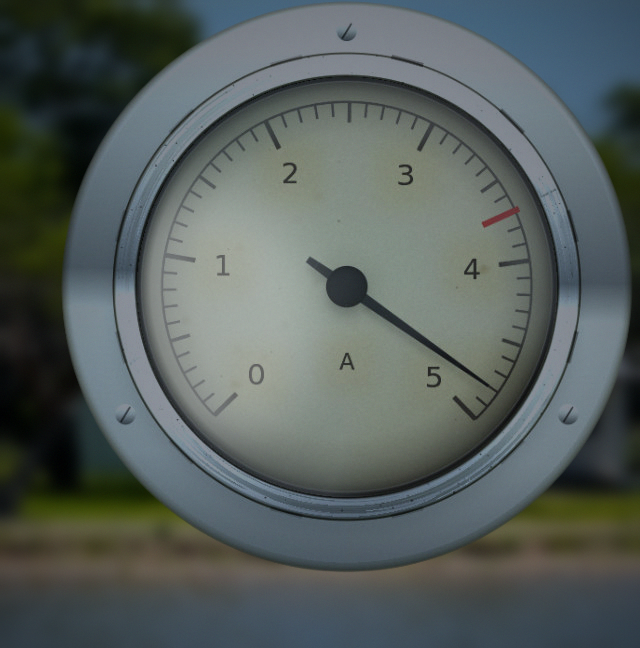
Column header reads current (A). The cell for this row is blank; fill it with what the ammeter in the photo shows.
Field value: 4.8 A
